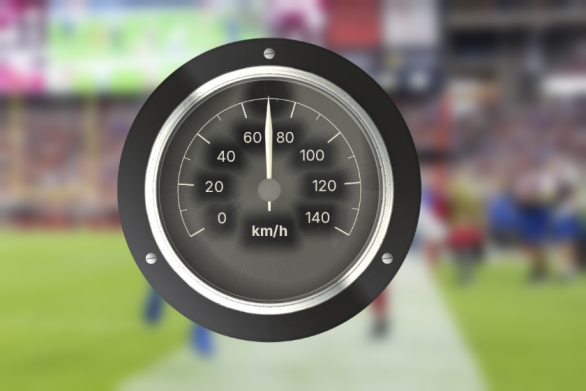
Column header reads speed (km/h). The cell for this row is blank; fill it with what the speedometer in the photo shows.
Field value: 70 km/h
